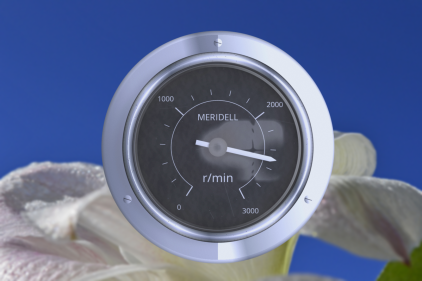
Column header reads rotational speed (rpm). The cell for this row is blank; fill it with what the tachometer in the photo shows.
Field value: 2500 rpm
